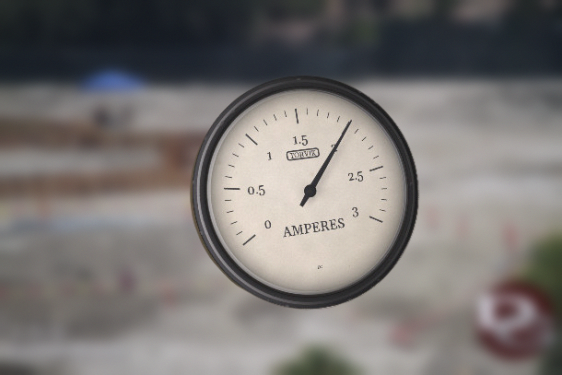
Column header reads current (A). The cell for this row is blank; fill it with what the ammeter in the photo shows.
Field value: 2 A
